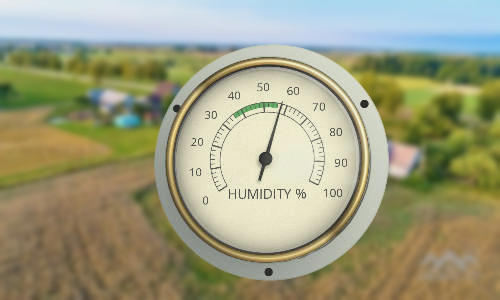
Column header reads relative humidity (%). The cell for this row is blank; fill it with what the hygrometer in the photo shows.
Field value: 58 %
